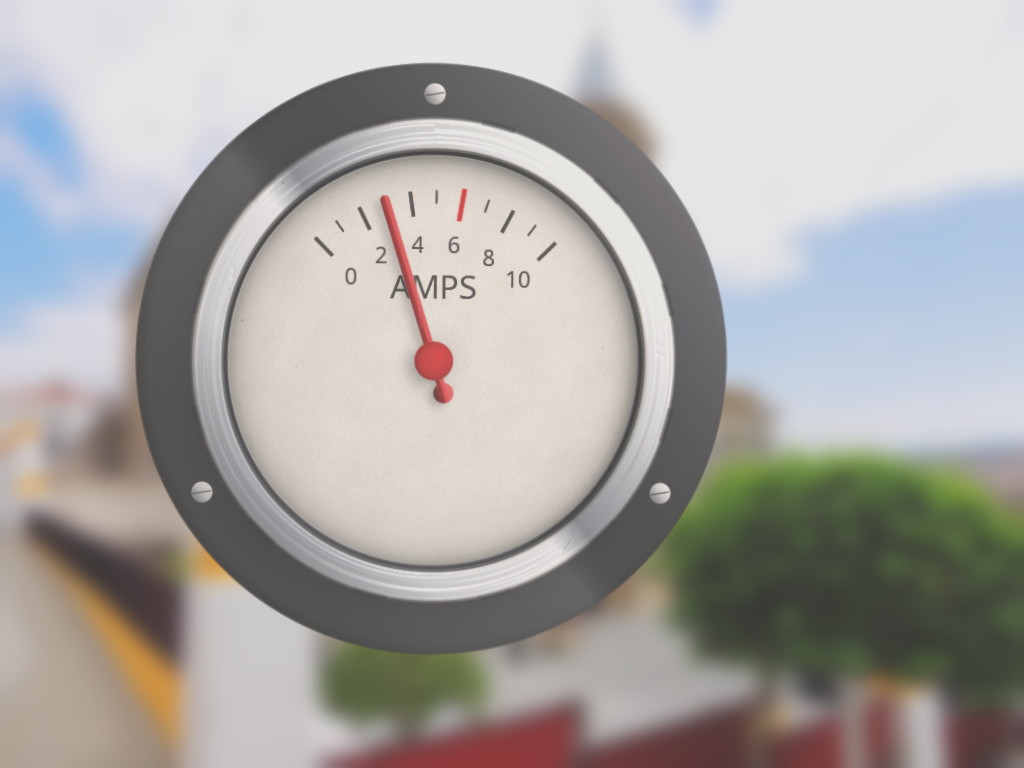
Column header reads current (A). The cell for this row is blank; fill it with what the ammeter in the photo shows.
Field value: 3 A
